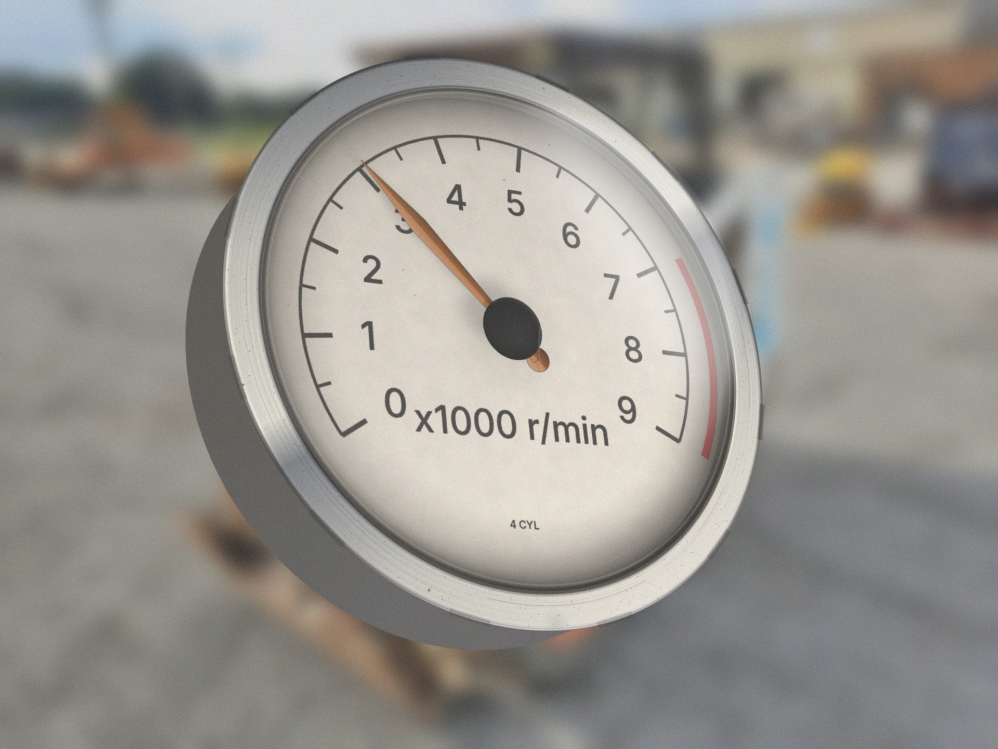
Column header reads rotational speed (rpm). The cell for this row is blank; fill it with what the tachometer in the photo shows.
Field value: 3000 rpm
